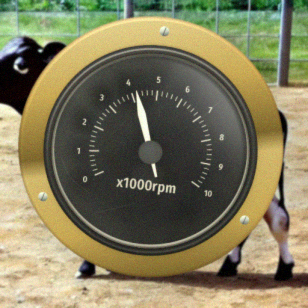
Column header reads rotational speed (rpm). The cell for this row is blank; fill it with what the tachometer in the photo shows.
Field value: 4200 rpm
